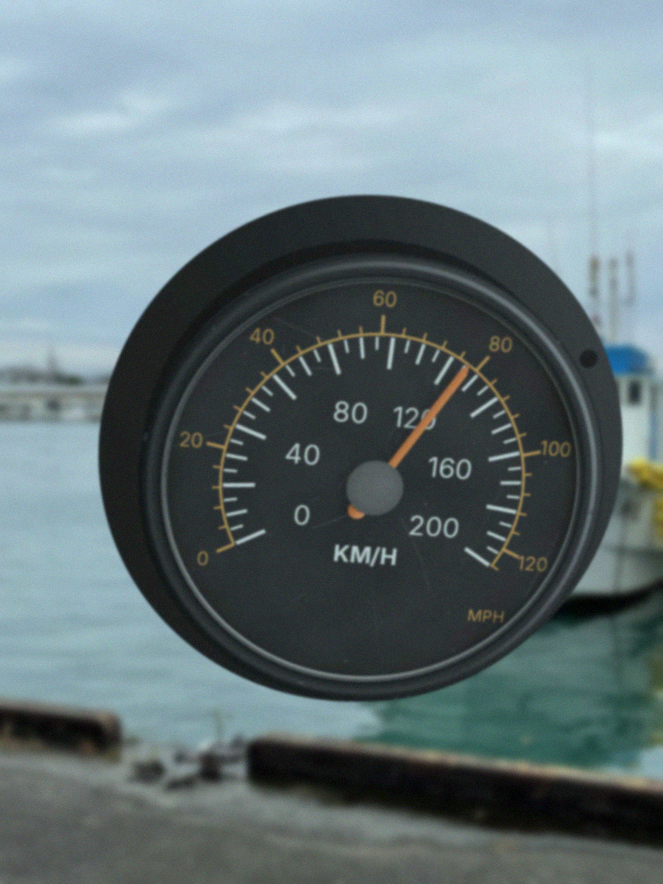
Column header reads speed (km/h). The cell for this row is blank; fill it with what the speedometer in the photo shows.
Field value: 125 km/h
